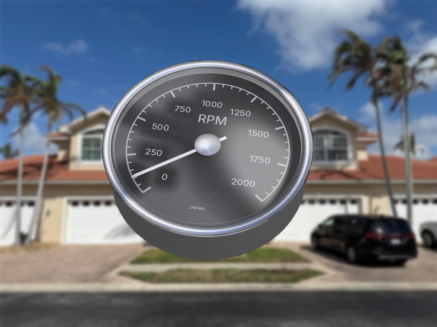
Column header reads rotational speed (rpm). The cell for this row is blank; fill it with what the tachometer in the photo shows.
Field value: 100 rpm
